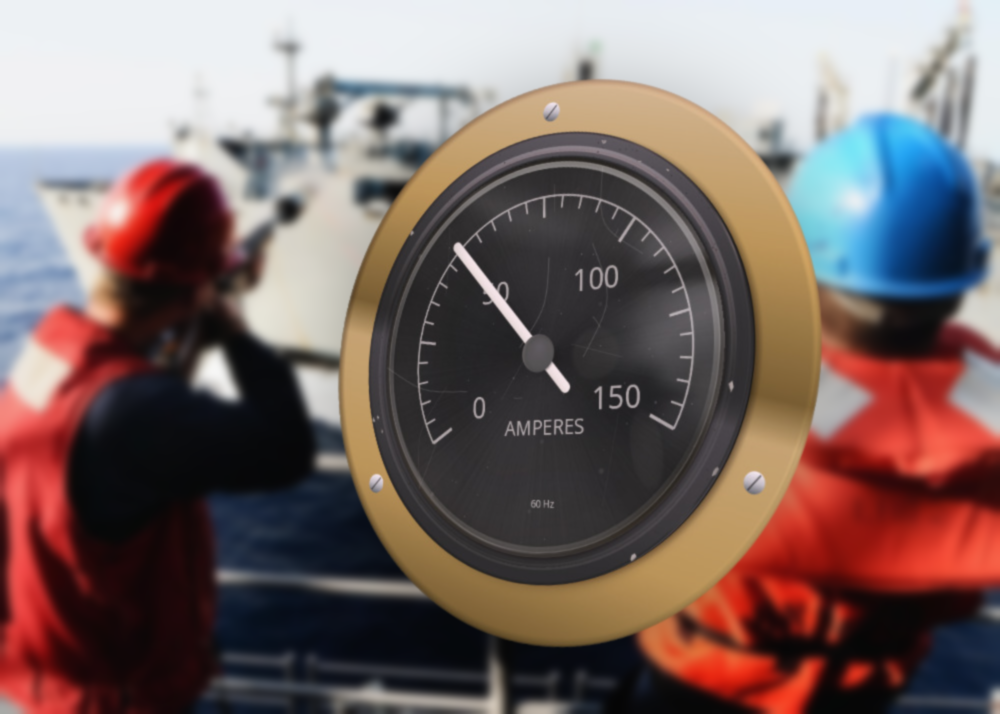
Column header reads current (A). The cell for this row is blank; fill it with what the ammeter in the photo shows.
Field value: 50 A
